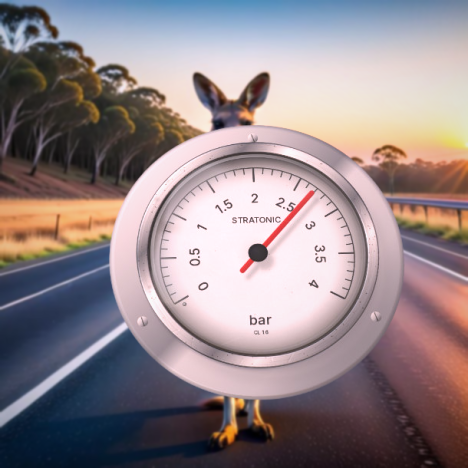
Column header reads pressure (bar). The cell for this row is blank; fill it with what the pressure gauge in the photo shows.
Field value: 2.7 bar
